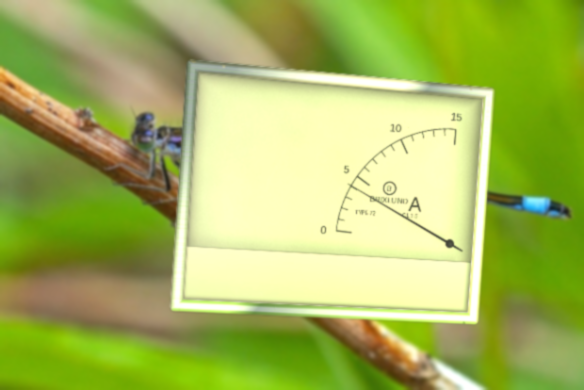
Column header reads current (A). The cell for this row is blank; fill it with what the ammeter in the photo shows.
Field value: 4 A
